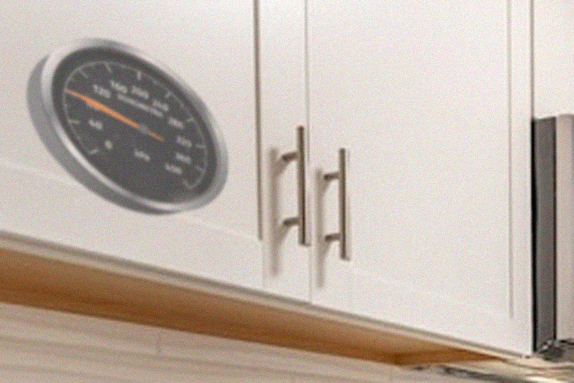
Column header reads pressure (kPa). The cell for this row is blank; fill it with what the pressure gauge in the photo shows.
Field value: 80 kPa
